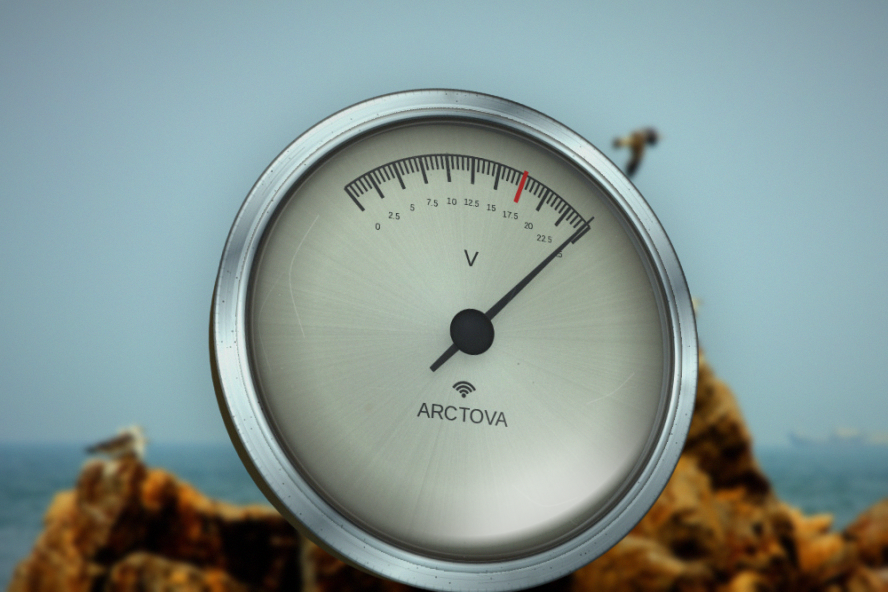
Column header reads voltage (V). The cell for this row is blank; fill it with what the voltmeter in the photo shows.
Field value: 24.5 V
